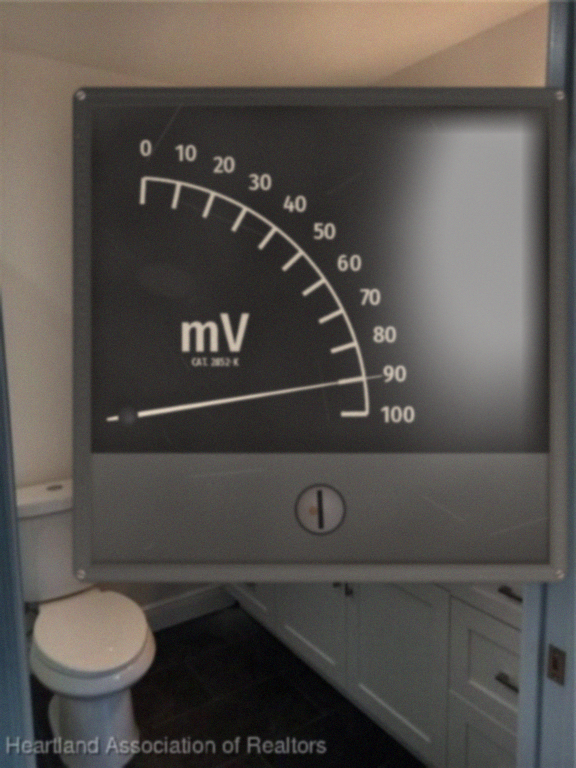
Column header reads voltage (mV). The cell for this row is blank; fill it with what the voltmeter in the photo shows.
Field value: 90 mV
